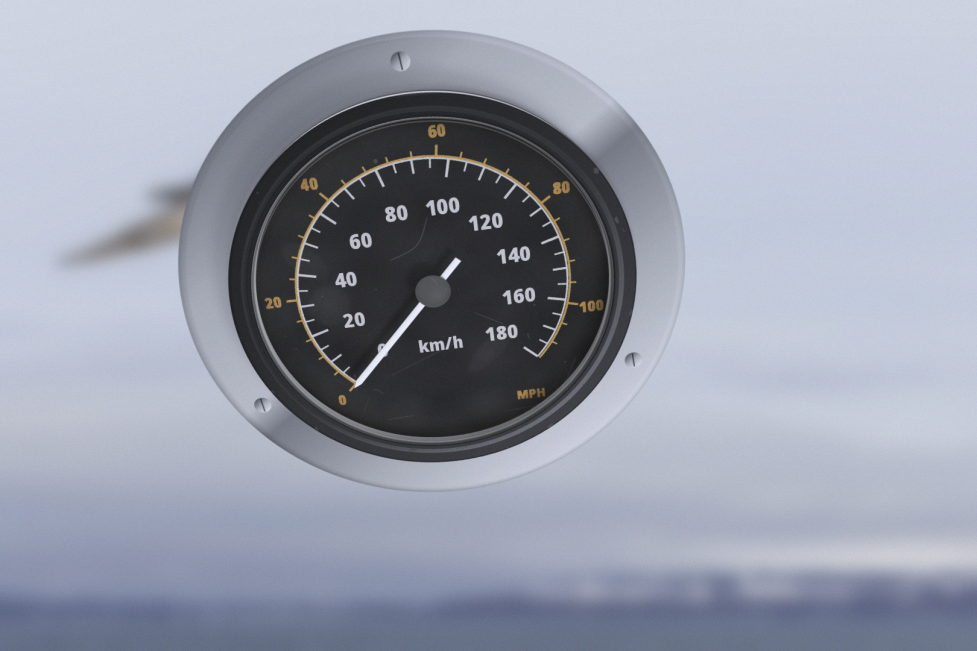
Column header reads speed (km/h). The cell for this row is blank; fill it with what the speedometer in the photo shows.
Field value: 0 km/h
